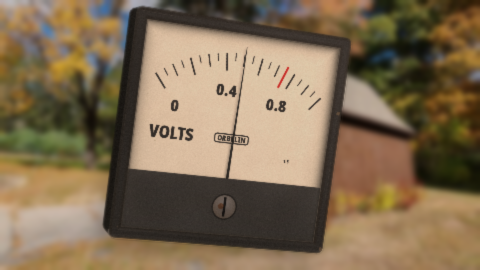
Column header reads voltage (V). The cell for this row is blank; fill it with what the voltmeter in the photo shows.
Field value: 0.5 V
